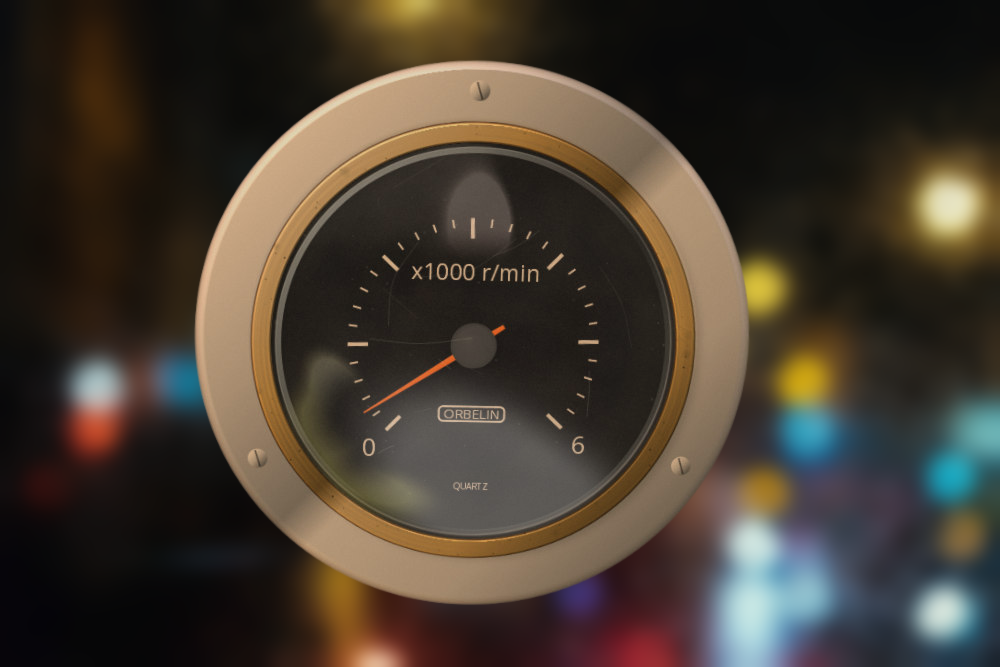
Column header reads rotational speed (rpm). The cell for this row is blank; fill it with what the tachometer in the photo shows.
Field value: 300 rpm
